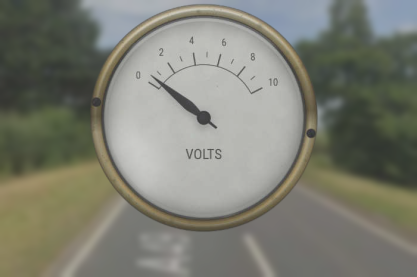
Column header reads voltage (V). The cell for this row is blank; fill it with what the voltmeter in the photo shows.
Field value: 0.5 V
